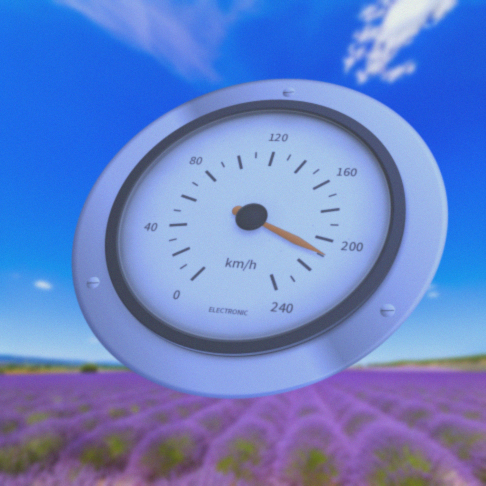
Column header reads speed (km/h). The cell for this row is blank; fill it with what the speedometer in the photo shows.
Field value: 210 km/h
